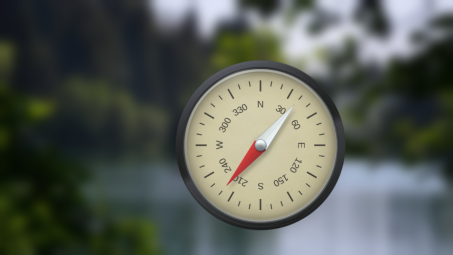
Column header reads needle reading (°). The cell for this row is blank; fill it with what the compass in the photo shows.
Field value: 220 °
